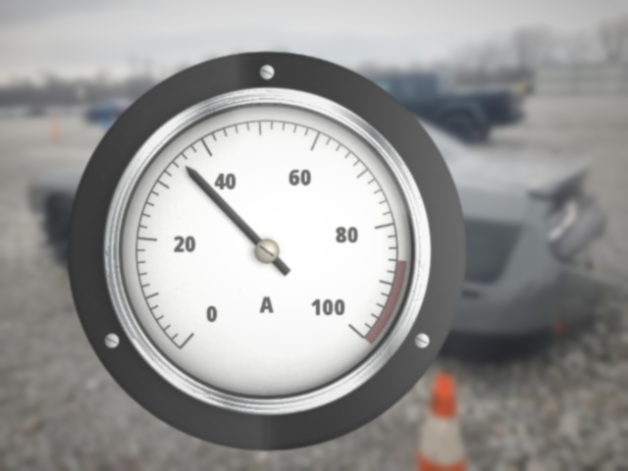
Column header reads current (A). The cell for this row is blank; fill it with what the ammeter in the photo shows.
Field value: 35 A
